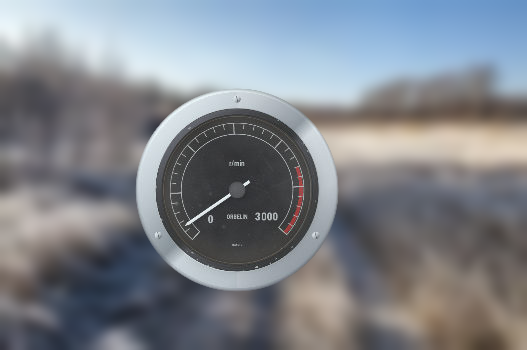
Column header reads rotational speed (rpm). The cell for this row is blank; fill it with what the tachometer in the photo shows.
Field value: 150 rpm
